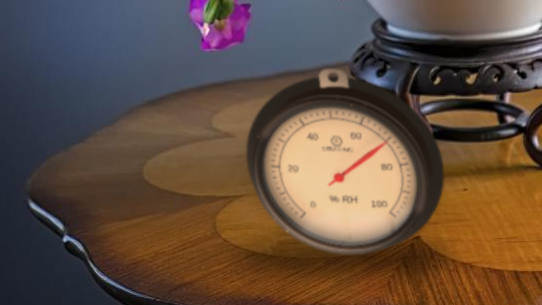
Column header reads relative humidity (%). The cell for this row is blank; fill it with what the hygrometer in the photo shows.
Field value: 70 %
